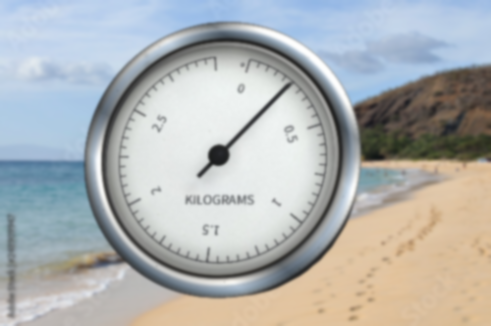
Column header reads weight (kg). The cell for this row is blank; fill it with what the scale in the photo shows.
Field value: 0.25 kg
